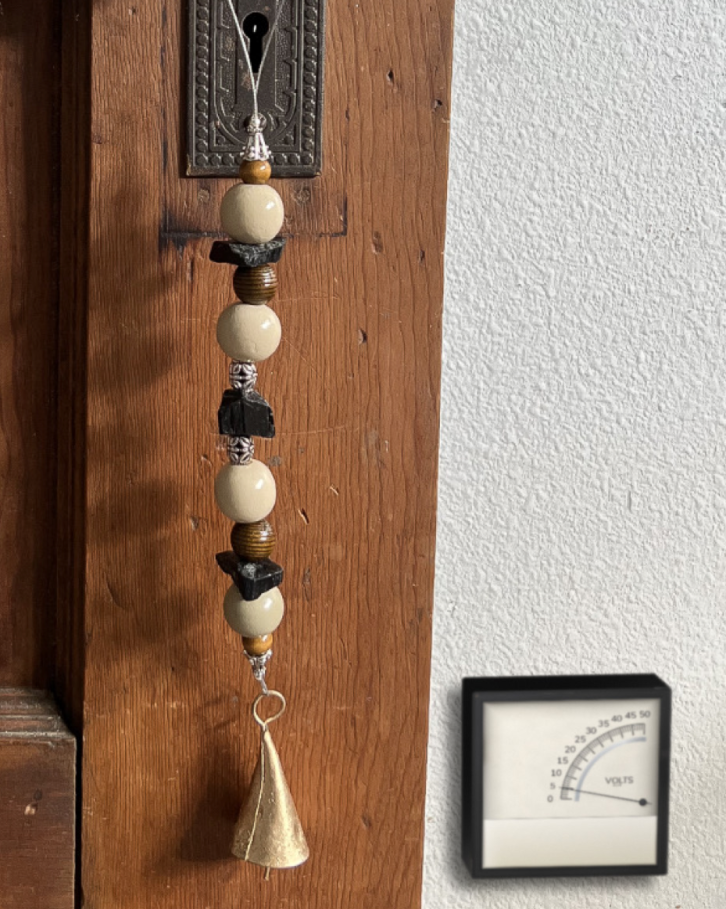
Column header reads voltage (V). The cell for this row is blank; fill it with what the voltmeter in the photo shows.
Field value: 5 V
